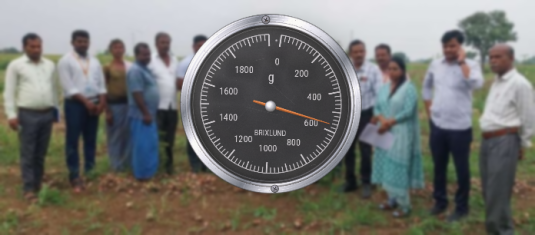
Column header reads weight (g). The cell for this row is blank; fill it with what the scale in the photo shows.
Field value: 560 g
